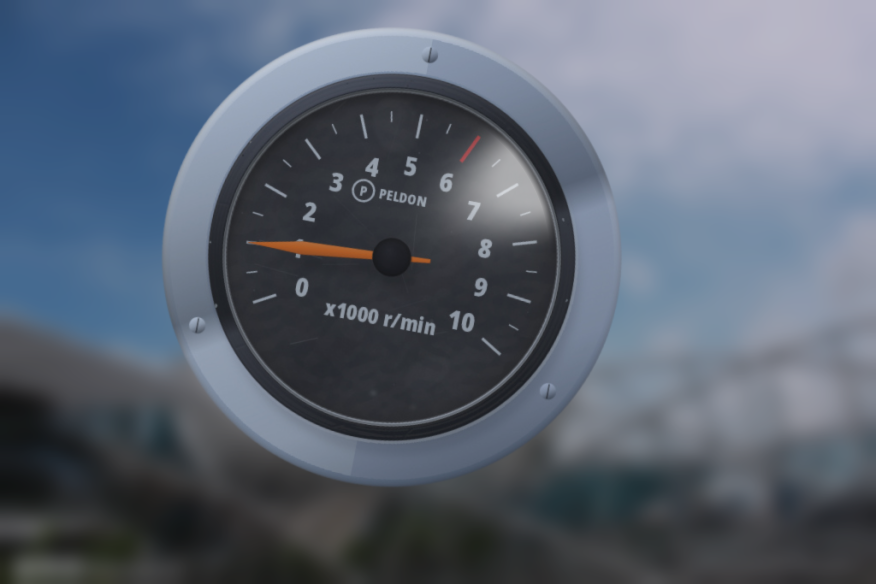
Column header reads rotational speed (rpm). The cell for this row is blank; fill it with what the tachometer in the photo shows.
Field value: 1000 rpm
